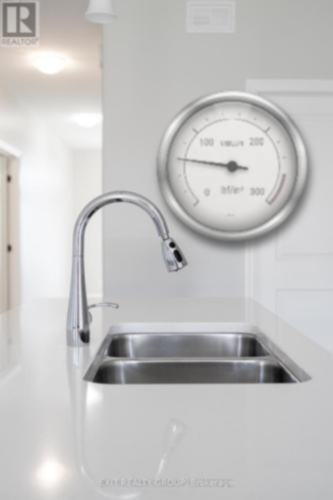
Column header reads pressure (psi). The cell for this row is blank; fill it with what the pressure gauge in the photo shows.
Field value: 60 psi
